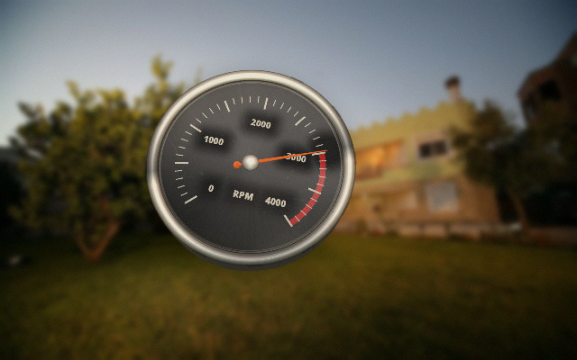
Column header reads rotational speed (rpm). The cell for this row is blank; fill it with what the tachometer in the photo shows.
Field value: 3000 rpm
